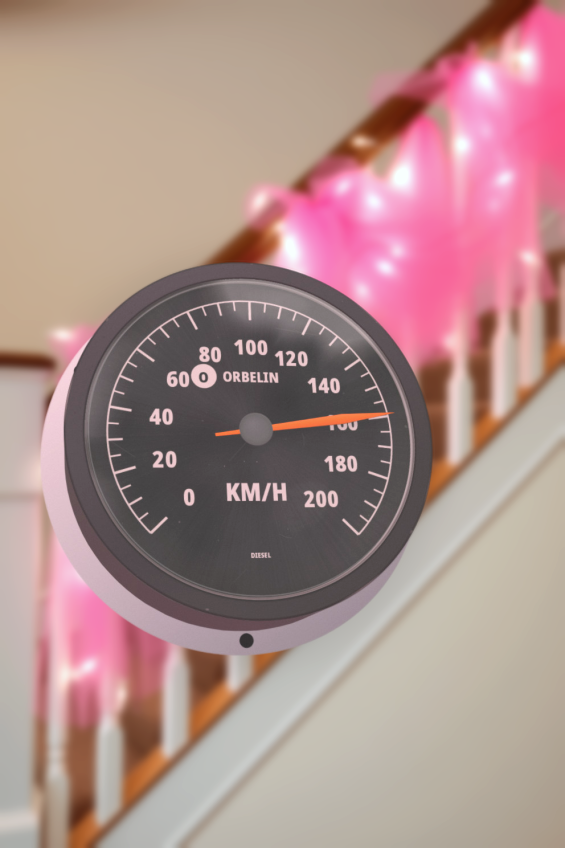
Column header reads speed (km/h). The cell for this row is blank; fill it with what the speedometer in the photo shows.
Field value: 160 km/h
